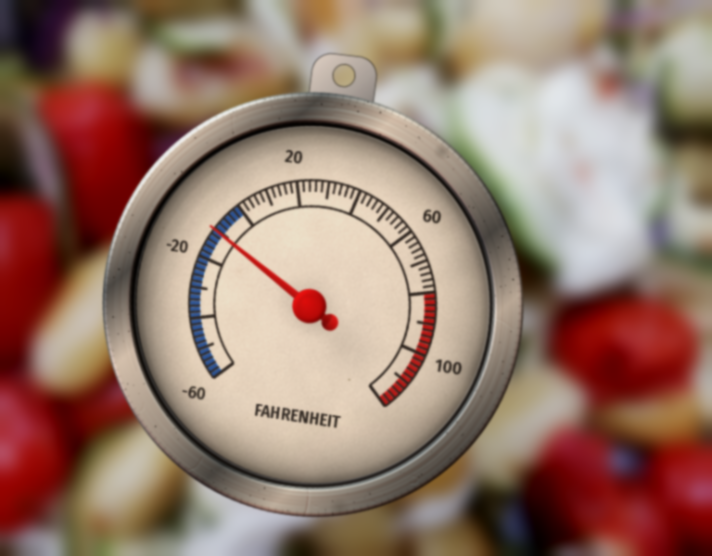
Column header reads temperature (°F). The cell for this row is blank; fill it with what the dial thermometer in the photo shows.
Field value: -10 °F
